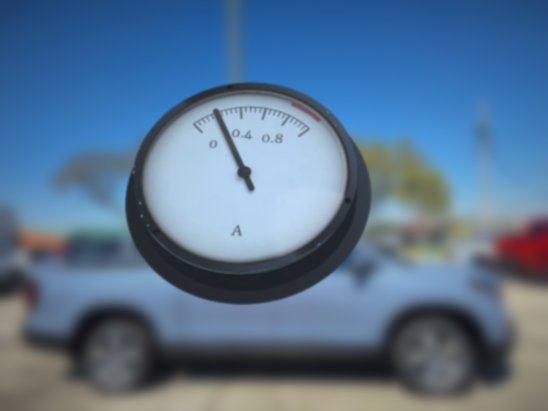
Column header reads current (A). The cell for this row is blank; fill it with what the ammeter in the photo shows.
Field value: 0.2 A
